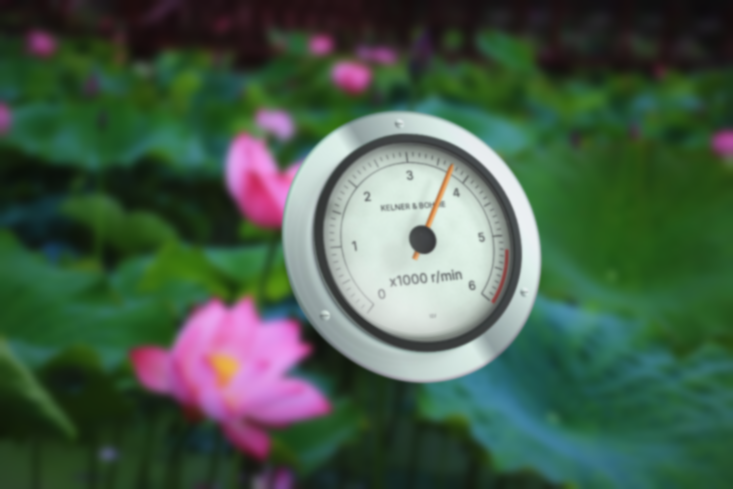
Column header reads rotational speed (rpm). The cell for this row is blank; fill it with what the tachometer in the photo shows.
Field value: 3700 rpm
